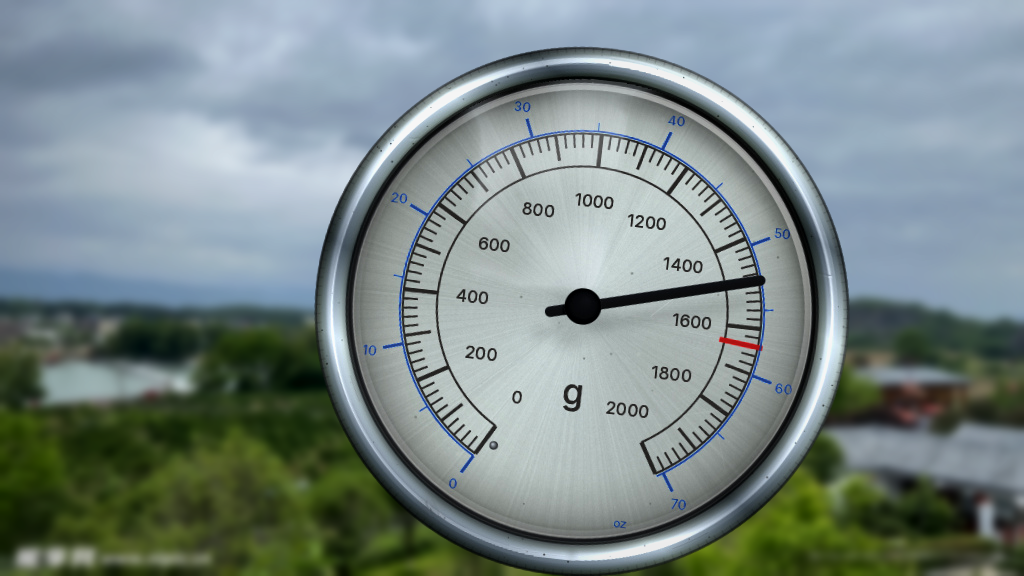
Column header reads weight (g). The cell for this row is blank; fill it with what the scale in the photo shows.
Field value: 1500 g
